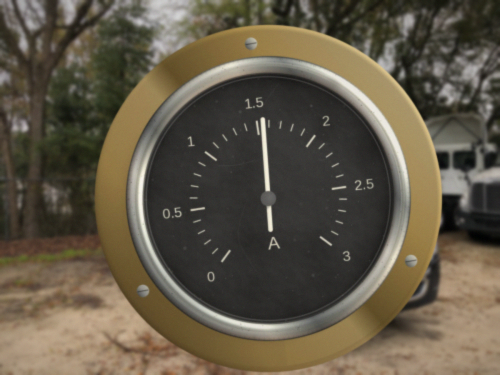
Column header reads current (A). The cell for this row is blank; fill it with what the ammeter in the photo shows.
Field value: 1.55 A
